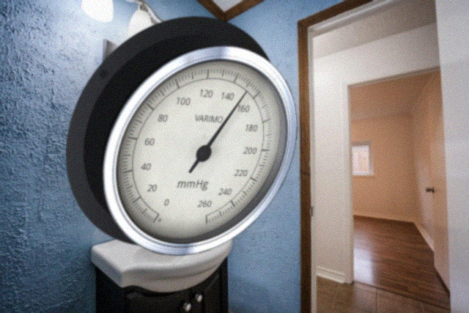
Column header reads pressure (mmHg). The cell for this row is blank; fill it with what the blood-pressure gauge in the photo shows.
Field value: 150 mmHg
